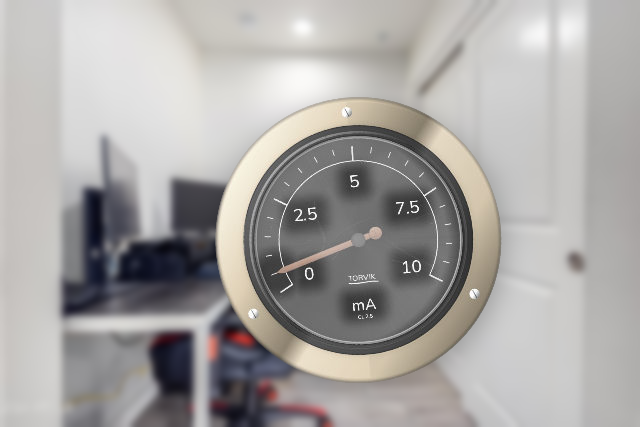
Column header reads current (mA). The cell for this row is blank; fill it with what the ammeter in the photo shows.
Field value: 0.5 mA
